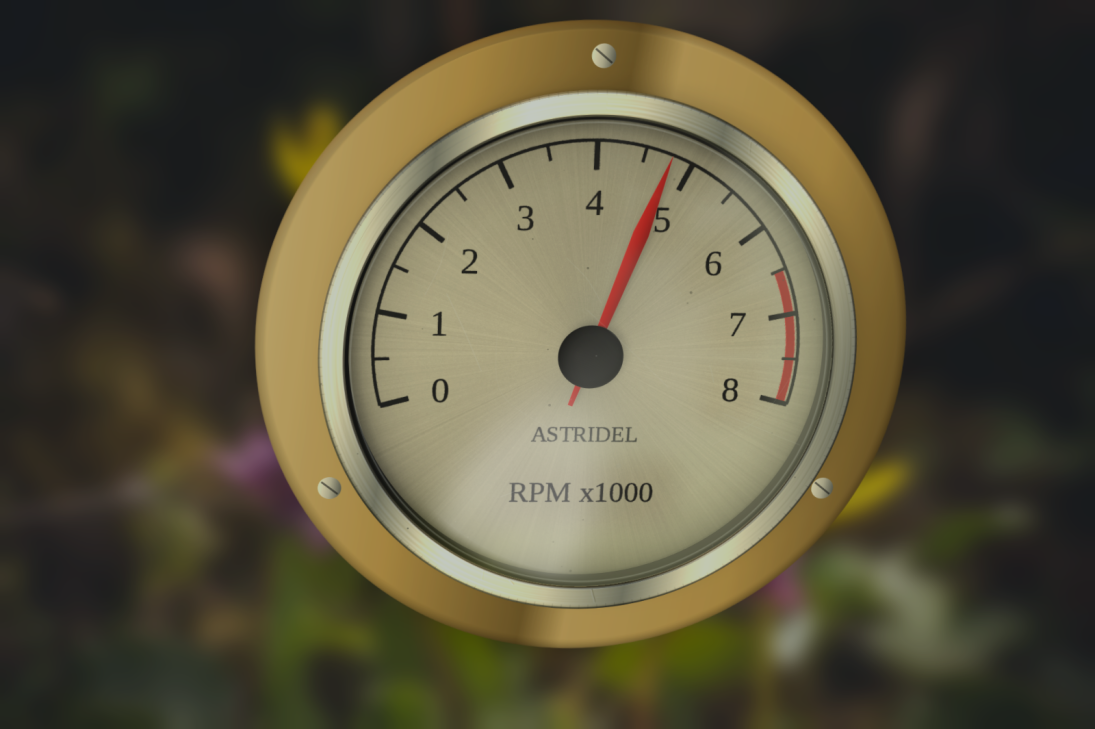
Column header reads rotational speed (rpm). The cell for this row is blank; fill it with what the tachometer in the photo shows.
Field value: 4750 rpm
